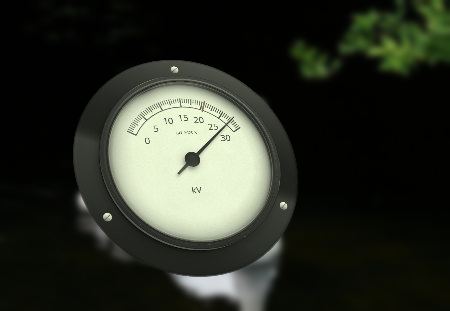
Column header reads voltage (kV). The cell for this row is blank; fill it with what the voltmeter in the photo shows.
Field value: 27.5 kV
